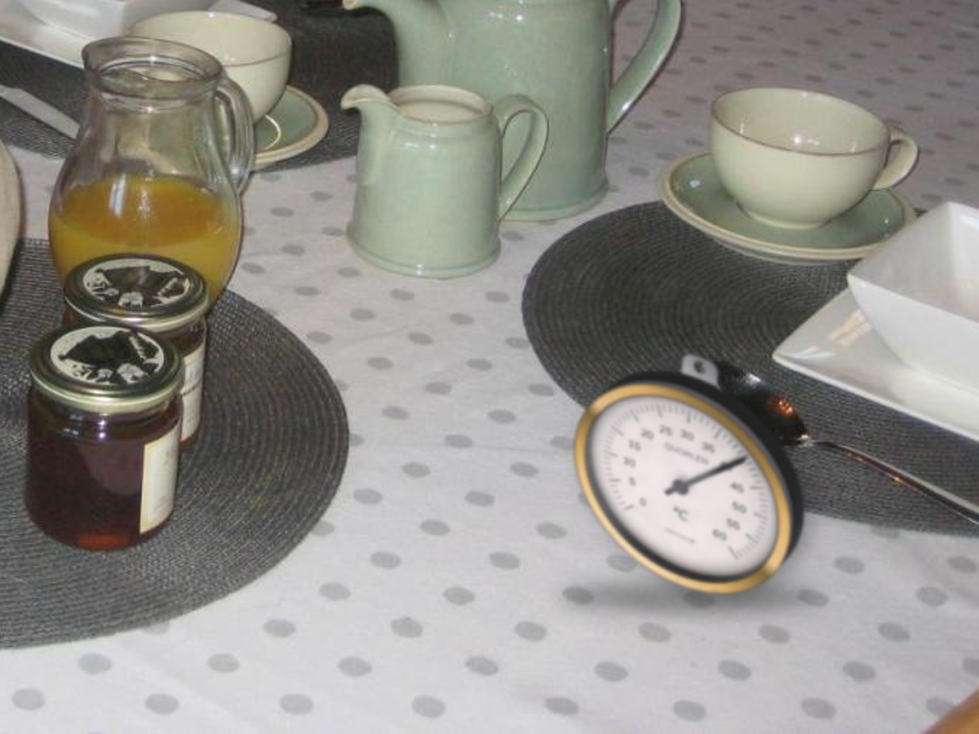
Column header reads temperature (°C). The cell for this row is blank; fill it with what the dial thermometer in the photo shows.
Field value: 40 °C
